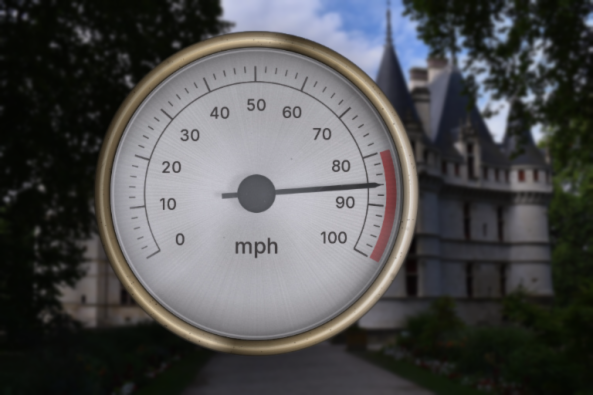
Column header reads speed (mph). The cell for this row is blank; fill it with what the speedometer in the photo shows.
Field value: 86 mph
